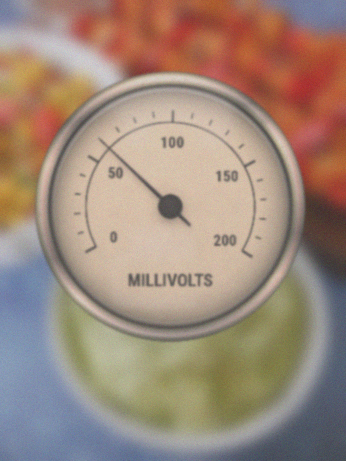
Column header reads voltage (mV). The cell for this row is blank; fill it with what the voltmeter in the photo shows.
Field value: 60 mV
